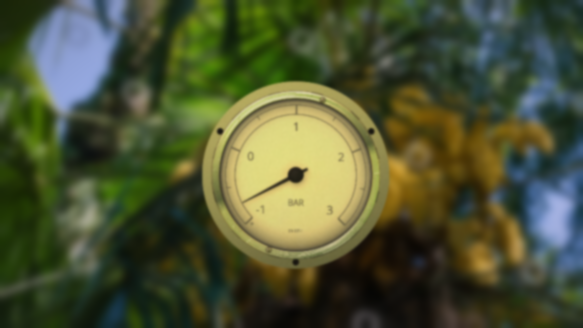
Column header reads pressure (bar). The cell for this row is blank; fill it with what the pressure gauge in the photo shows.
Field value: -0.75 bar
